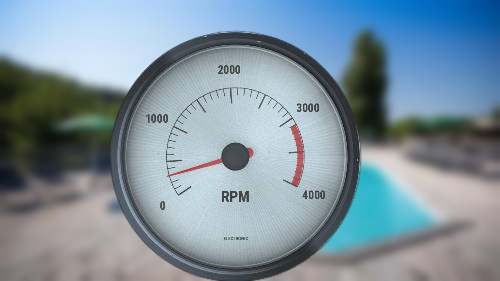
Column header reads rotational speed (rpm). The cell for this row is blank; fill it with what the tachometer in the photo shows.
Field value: 300 rpm
